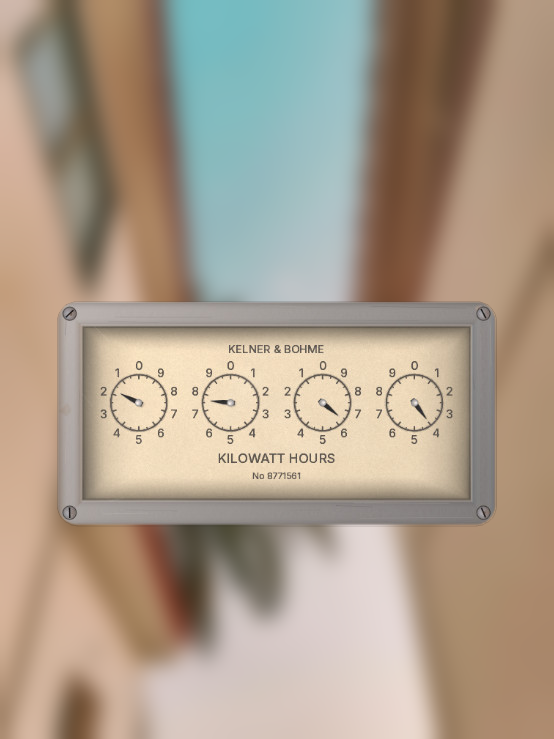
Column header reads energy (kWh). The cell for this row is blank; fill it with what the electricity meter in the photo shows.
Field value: 1764 kWh
